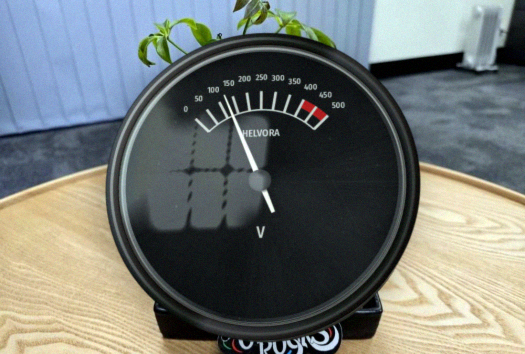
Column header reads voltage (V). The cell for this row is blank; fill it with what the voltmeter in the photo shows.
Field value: 125 V
